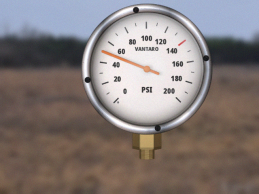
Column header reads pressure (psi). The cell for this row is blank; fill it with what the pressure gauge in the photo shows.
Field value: 50 psi
